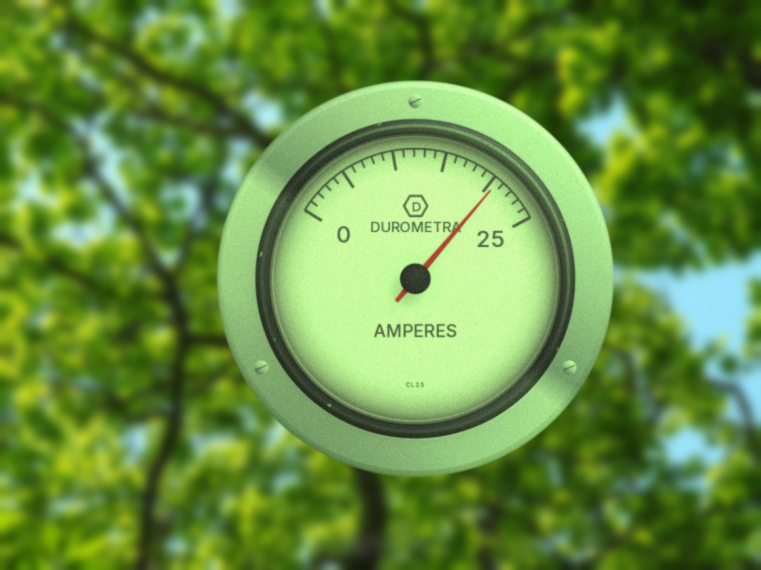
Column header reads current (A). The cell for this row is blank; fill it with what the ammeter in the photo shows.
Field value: 20.5 A
